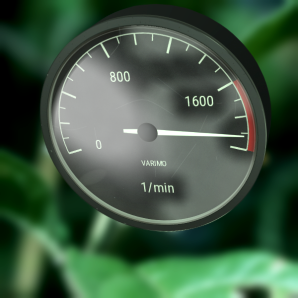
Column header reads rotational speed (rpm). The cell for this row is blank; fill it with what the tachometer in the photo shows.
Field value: 1900 rpm
